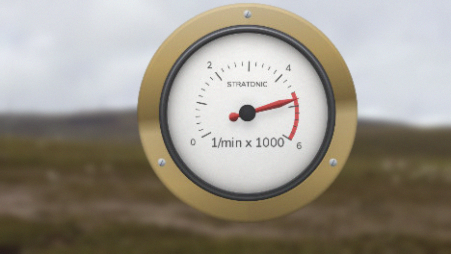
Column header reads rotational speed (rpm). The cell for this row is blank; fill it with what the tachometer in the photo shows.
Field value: 4800 rpm
